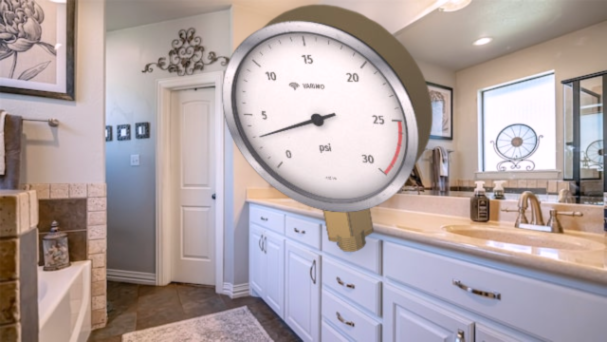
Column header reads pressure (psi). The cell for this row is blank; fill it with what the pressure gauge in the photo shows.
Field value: 3 psi
